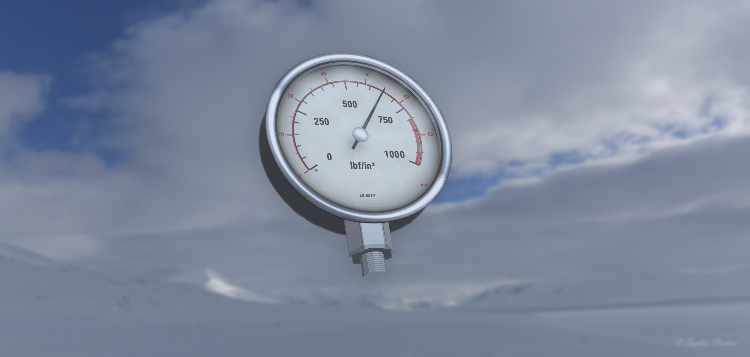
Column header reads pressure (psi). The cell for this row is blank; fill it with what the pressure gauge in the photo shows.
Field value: 650 psi
